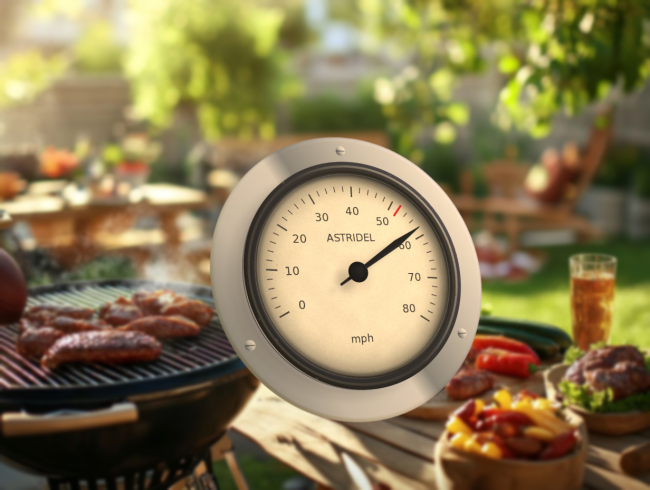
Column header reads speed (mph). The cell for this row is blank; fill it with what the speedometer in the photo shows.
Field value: 58 mph
